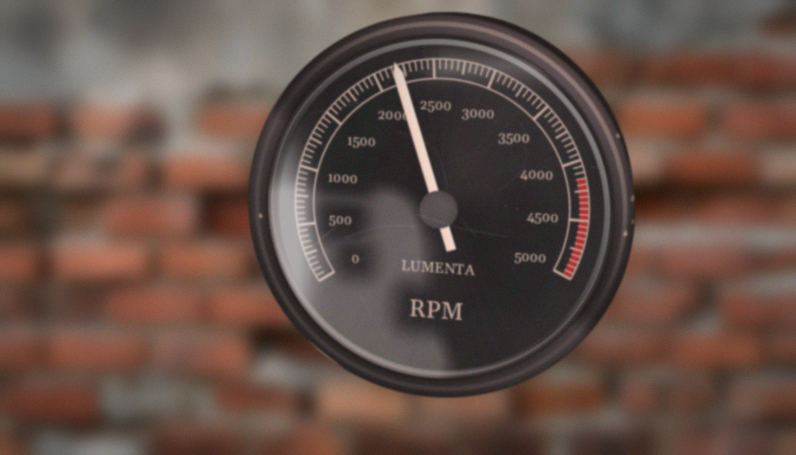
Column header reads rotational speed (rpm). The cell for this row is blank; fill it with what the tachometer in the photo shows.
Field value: 2200 rpm
